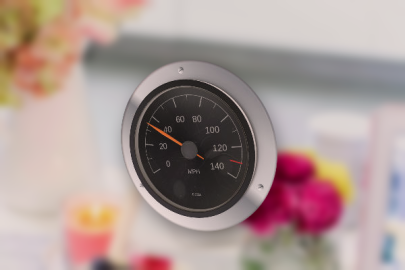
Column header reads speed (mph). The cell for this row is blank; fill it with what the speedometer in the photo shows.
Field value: 35 mph
